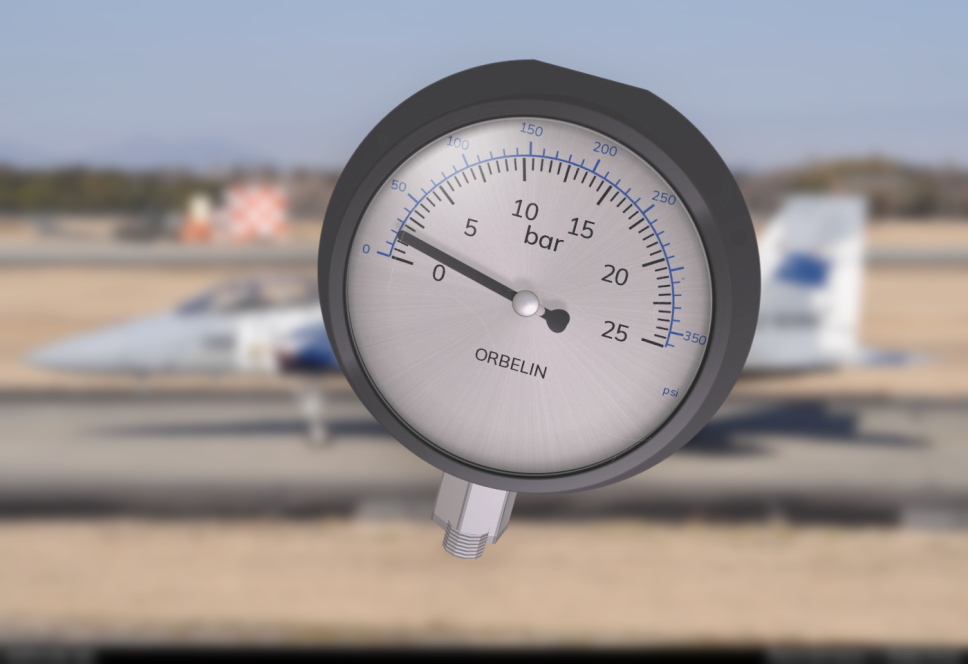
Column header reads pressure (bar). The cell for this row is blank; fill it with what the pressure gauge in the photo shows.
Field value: 1.5 bar
